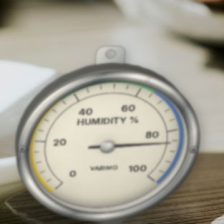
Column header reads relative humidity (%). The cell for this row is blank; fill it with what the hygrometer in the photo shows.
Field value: 84 %
